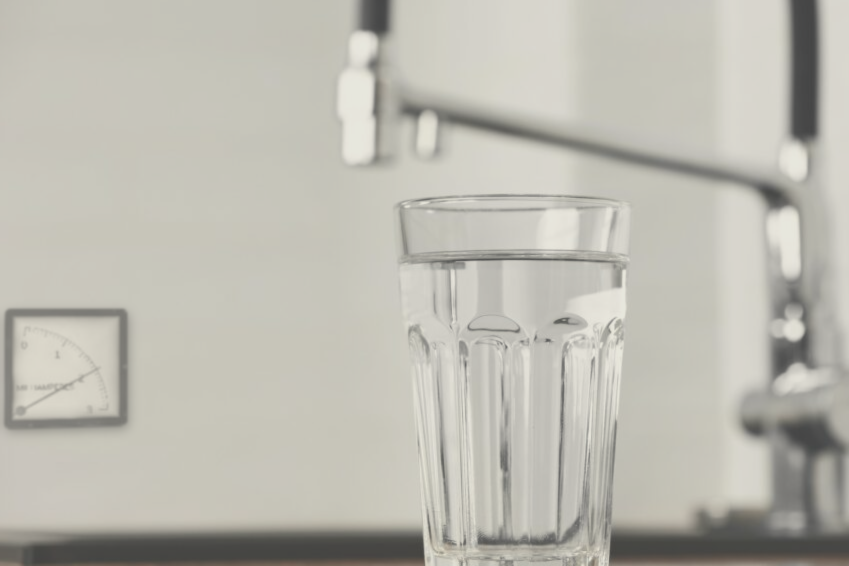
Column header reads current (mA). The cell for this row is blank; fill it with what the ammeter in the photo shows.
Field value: 2 mA
